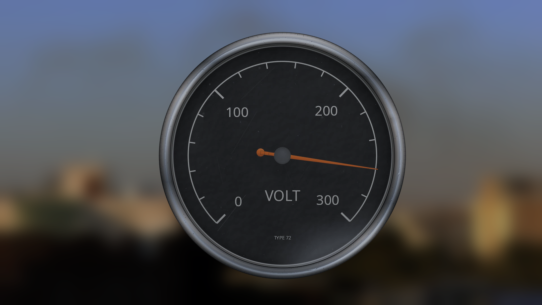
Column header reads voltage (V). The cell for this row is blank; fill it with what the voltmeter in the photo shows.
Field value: 260 V
